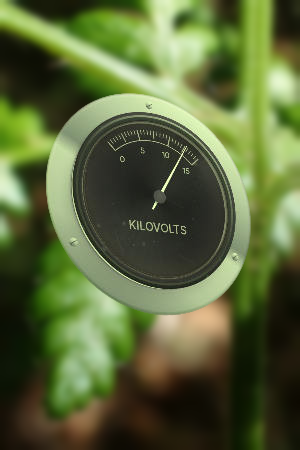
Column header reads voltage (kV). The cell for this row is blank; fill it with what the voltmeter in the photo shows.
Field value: 12.5 kV
